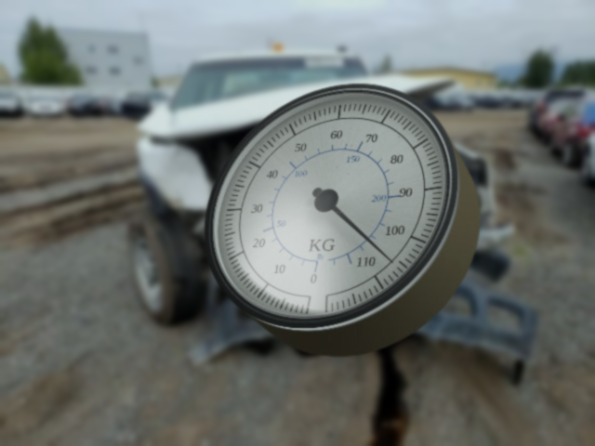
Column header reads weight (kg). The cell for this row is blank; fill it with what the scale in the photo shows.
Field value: 106 kg
